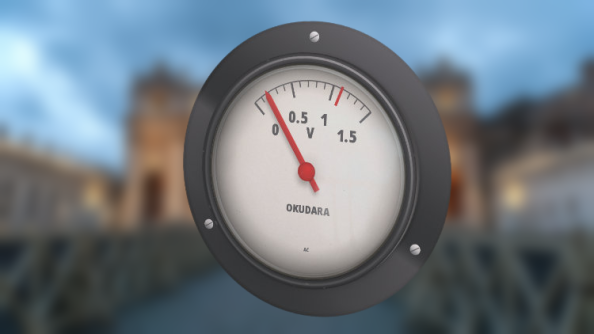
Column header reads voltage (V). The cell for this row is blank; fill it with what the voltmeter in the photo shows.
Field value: 0.2 V
